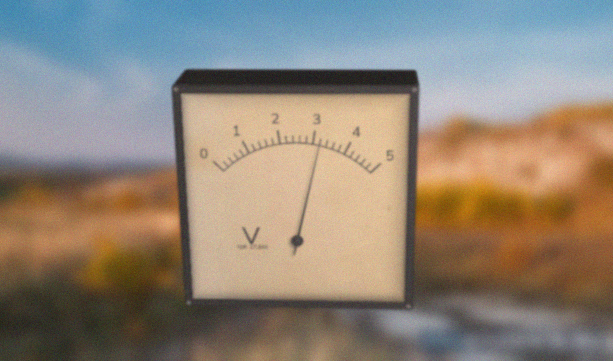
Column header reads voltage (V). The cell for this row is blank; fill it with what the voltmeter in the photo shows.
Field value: 3.2 V
